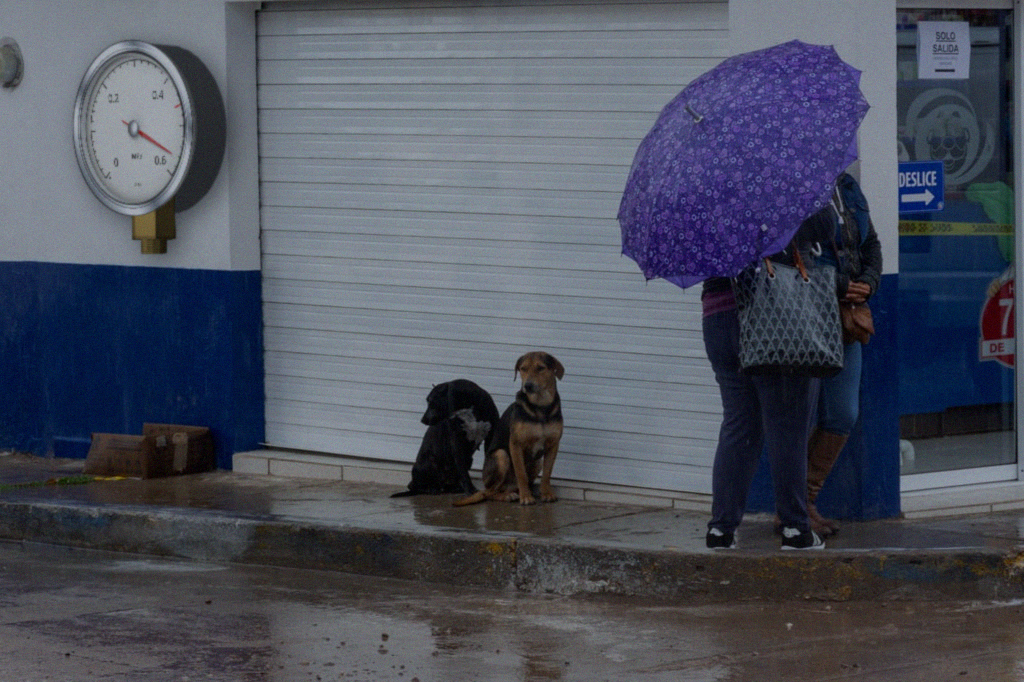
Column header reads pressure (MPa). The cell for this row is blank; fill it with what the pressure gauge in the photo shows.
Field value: 0.56 MPa
